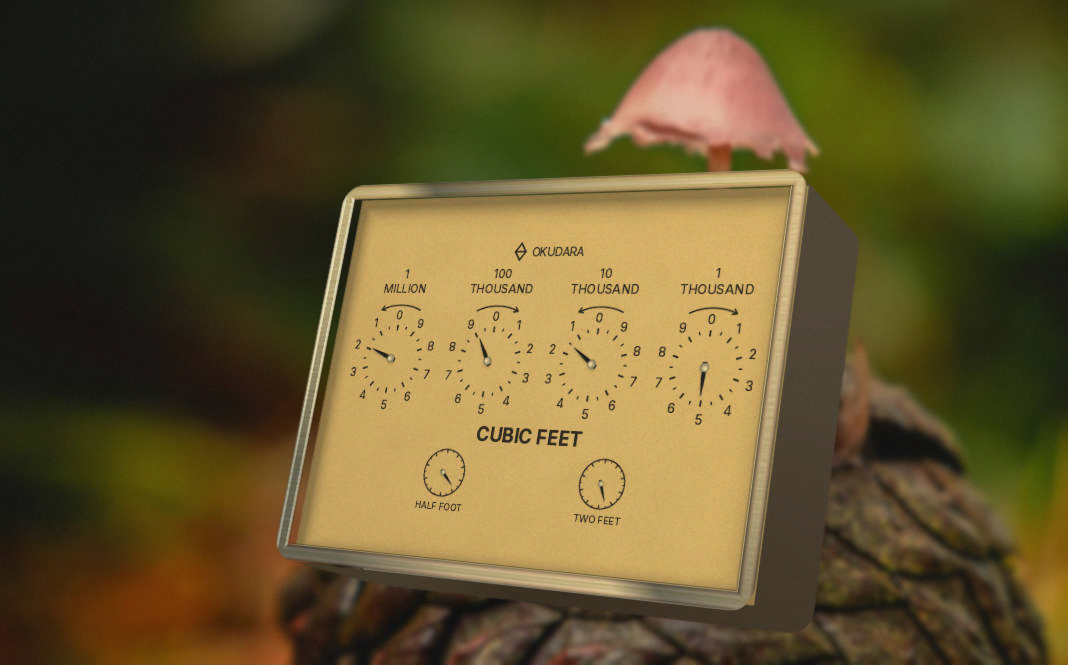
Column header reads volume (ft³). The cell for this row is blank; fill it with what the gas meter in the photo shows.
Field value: 191500 ft³
